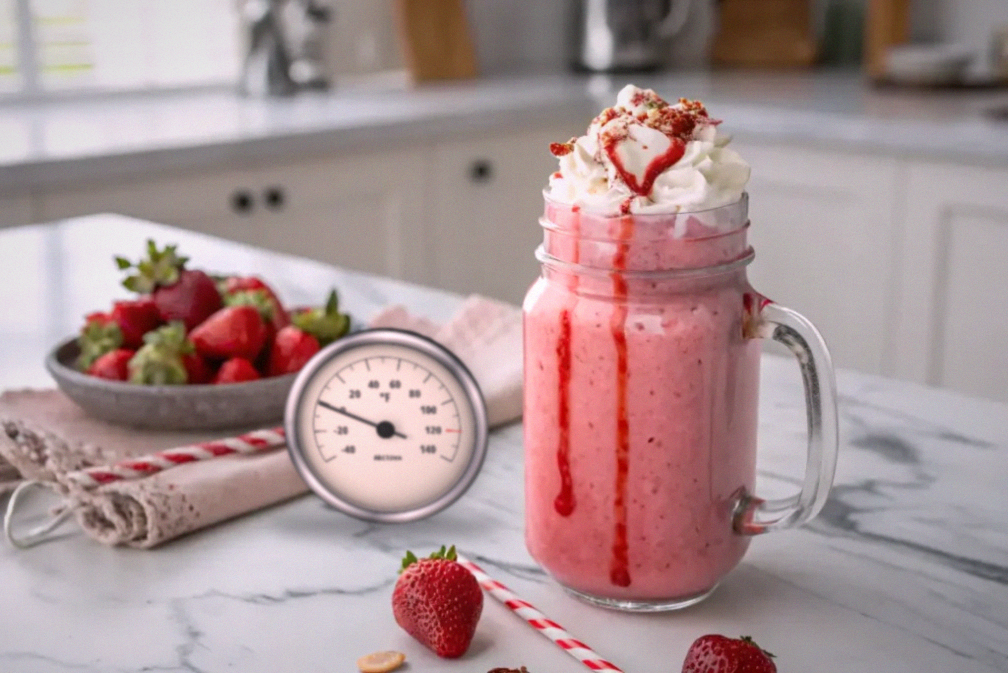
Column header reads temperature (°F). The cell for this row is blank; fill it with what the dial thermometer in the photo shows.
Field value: 0 °F
